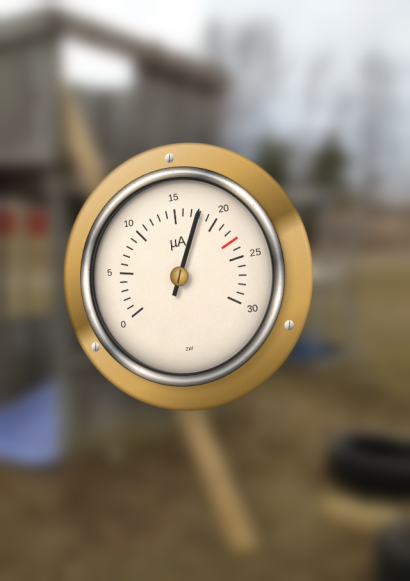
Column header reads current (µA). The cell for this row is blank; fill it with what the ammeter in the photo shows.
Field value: 18 µA
